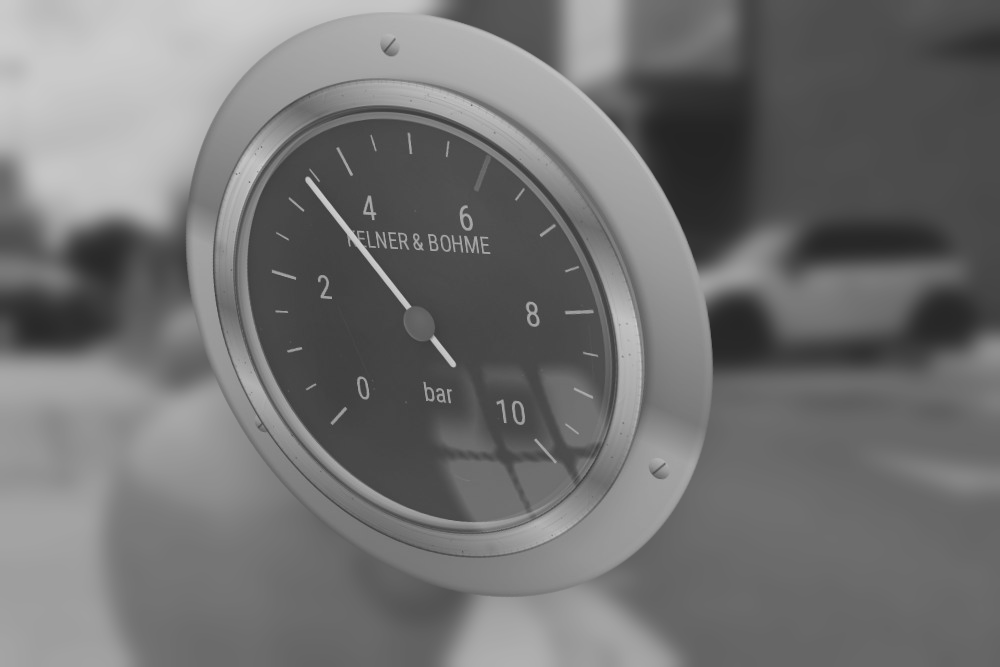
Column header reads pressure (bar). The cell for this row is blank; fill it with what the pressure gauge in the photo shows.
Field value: 3.5 bar
